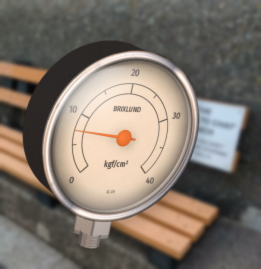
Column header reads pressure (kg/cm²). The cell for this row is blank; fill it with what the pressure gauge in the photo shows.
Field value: 7.5 kg/cm²
